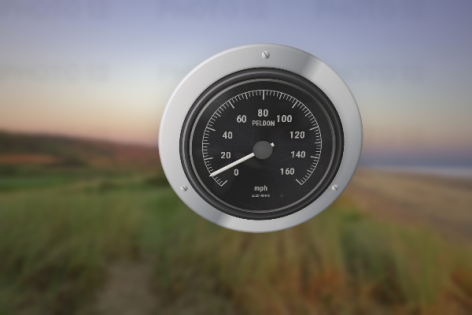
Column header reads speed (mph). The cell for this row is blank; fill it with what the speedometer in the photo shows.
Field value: 10 mph
